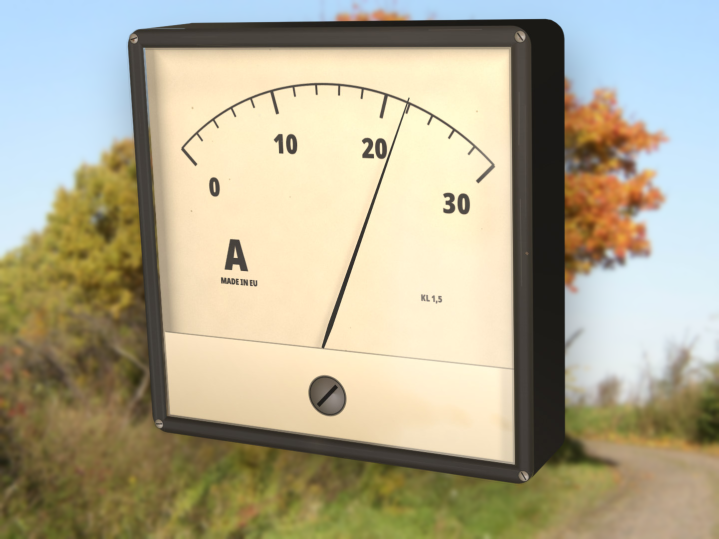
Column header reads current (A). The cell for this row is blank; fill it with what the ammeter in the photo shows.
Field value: 22 A
